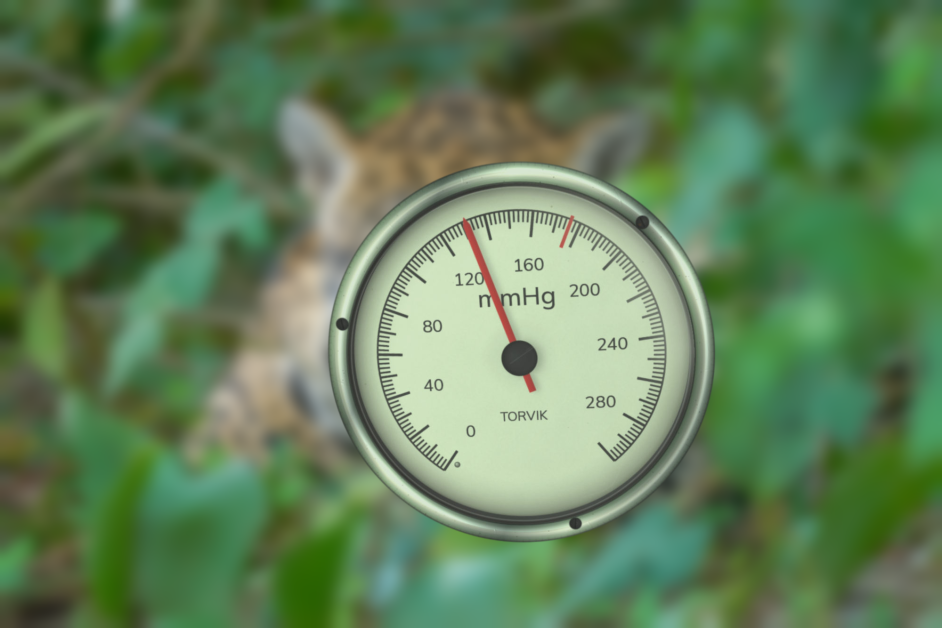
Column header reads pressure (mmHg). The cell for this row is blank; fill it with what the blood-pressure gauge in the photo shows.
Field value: 132 mmHg
